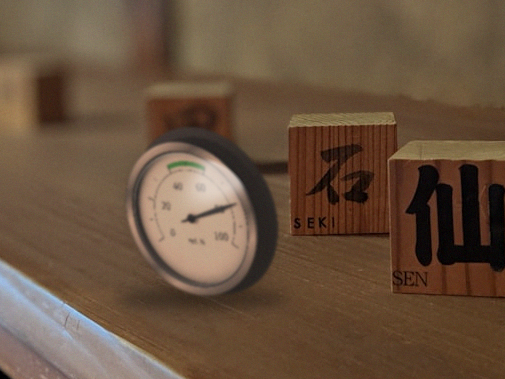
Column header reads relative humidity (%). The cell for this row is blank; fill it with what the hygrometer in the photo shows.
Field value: 80 %
